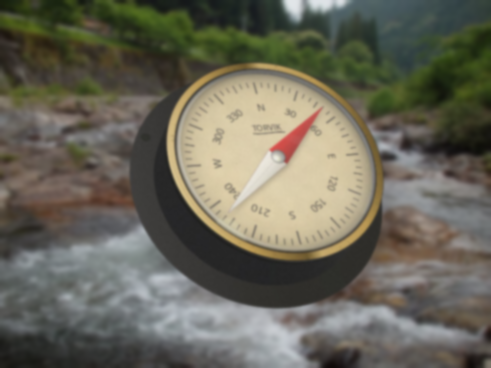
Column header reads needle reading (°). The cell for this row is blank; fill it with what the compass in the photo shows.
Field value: 50 °
